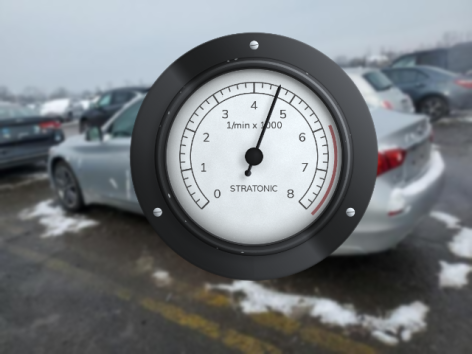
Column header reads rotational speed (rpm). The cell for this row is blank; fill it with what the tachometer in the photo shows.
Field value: 4600 rpm
